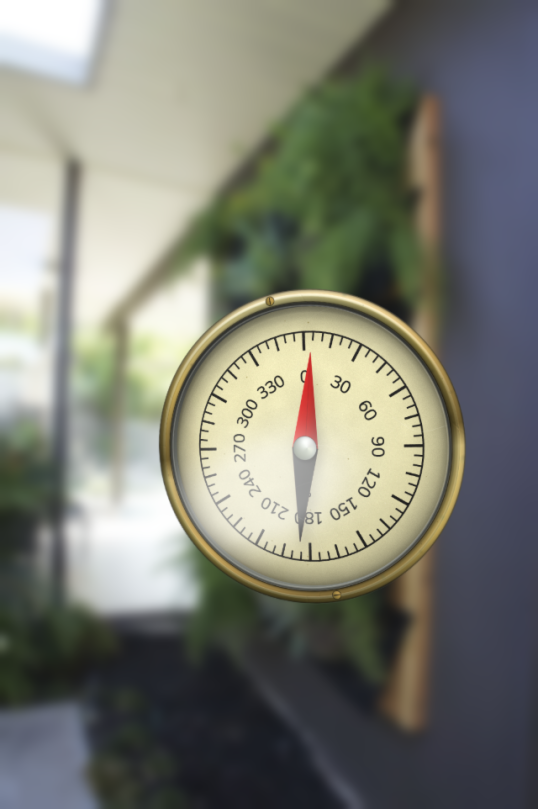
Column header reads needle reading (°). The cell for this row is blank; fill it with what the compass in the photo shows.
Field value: 5 °
